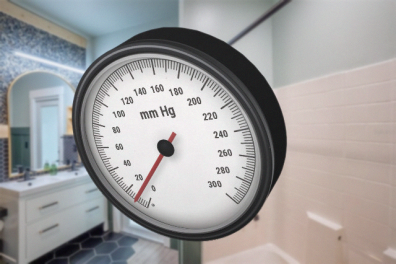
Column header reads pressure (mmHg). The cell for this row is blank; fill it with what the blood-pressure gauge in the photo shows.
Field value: 10 mmHg
